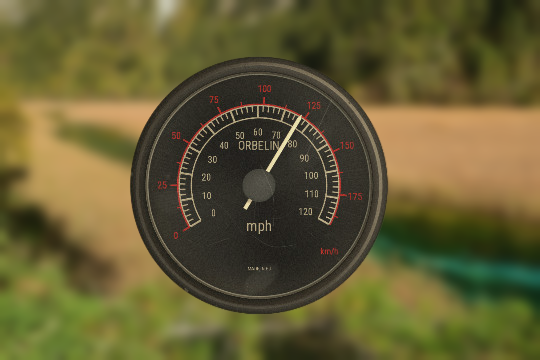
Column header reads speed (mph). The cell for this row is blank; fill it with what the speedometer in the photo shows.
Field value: 76 mph
